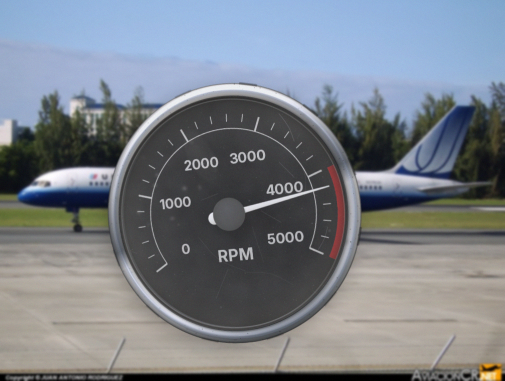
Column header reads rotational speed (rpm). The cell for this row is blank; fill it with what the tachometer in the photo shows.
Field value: 4200 rpm
